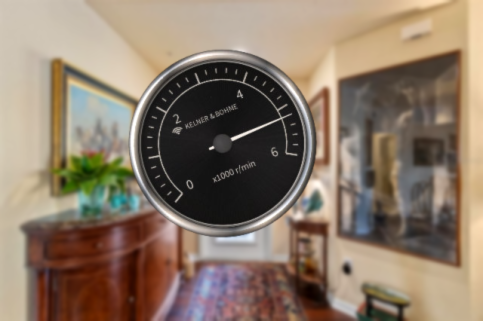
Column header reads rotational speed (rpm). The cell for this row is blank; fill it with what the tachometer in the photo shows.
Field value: 5200 rpm
